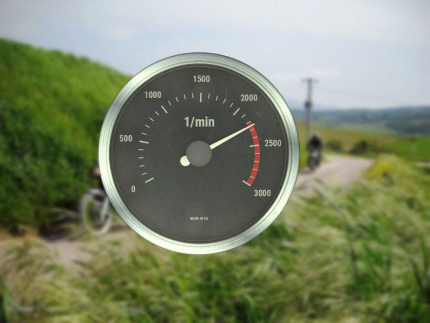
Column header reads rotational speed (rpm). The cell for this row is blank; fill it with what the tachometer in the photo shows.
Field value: 2250 rpm
